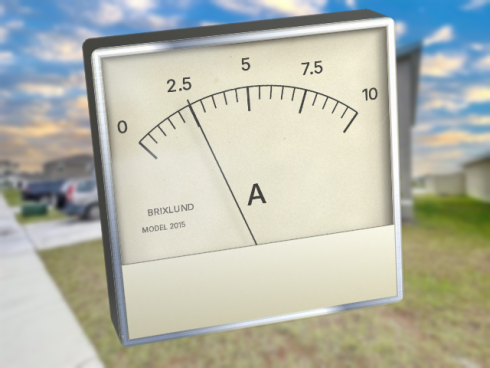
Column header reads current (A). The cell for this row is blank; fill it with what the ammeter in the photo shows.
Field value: 2.5 A
